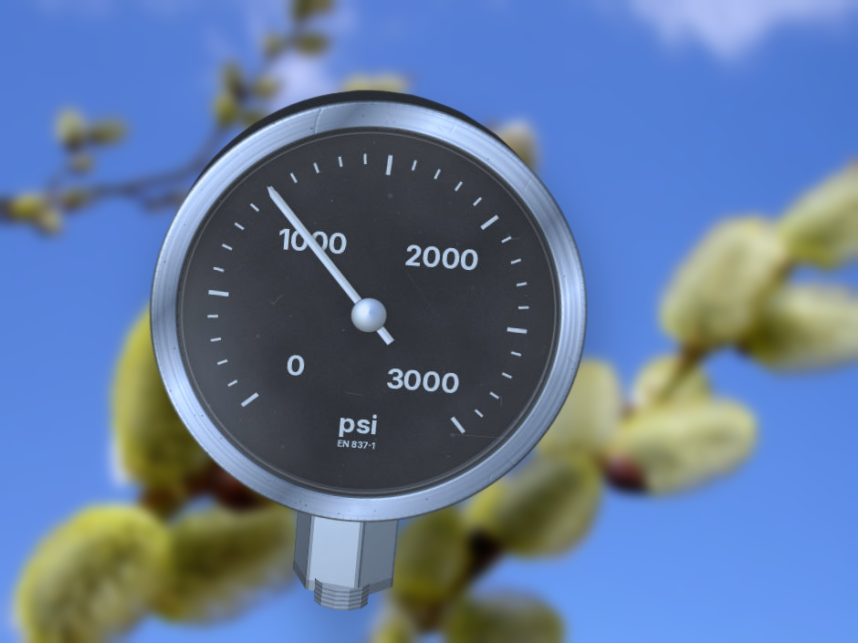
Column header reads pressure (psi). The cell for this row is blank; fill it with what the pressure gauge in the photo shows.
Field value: 1000 psi
